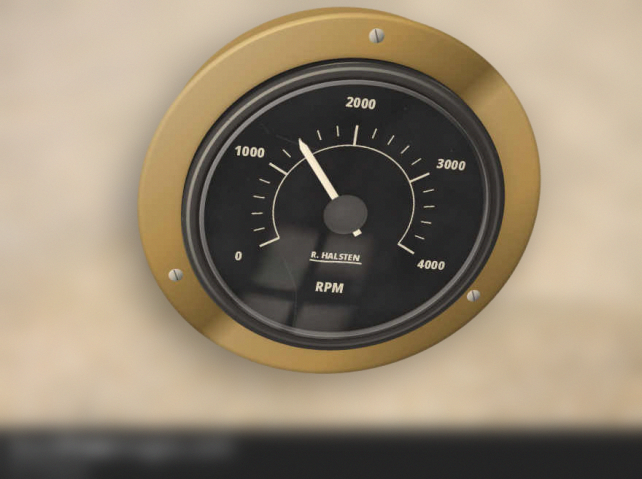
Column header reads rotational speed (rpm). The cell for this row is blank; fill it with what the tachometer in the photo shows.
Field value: 1400 rpm
